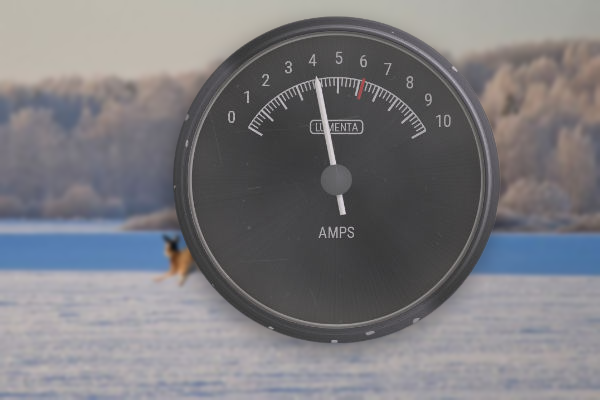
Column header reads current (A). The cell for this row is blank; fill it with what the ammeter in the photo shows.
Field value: 4 A
